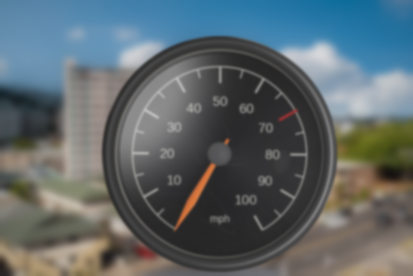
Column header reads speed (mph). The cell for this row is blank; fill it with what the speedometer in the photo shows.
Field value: 0 mph
